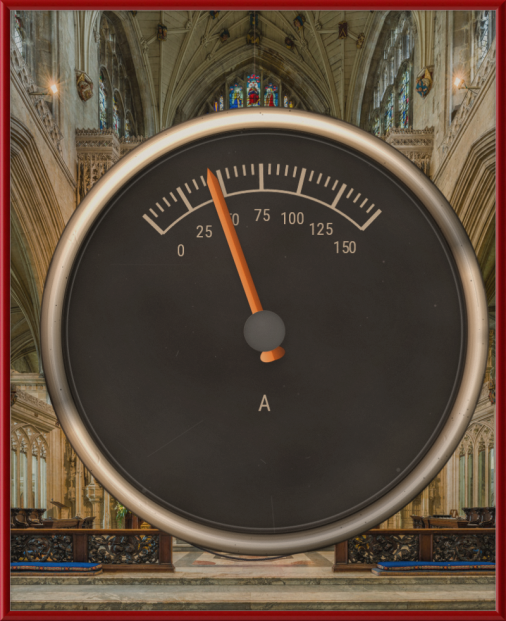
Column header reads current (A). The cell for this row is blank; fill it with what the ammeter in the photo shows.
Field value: 45 A
